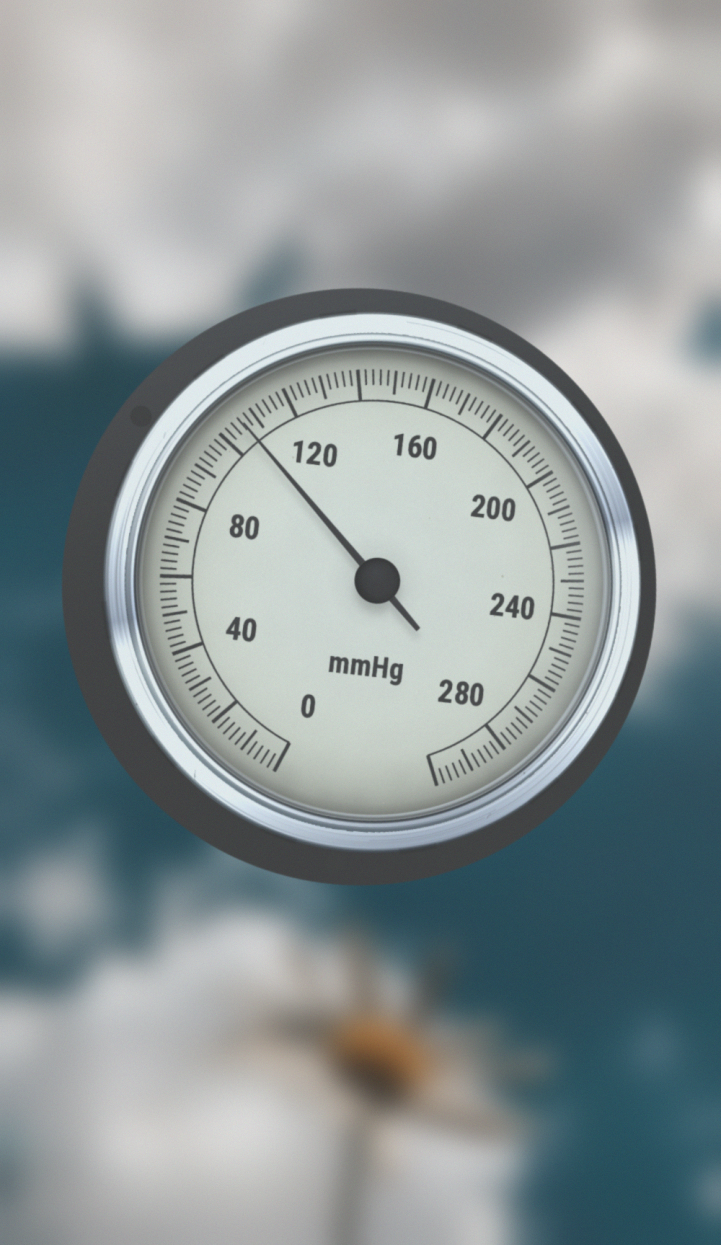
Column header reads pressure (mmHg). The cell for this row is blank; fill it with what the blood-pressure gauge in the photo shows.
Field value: 106 mmHg
